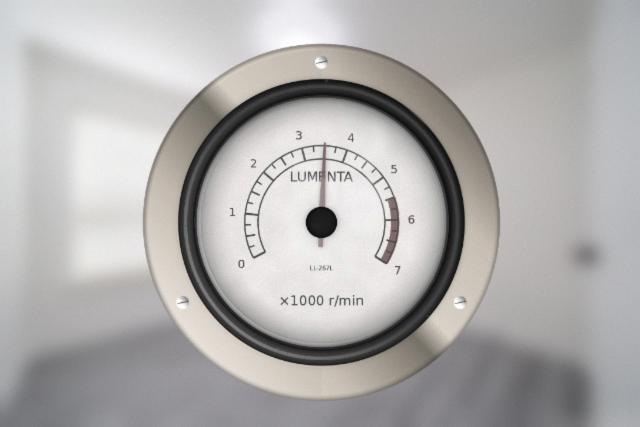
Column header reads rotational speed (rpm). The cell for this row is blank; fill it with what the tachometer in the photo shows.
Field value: 3500 rpm
